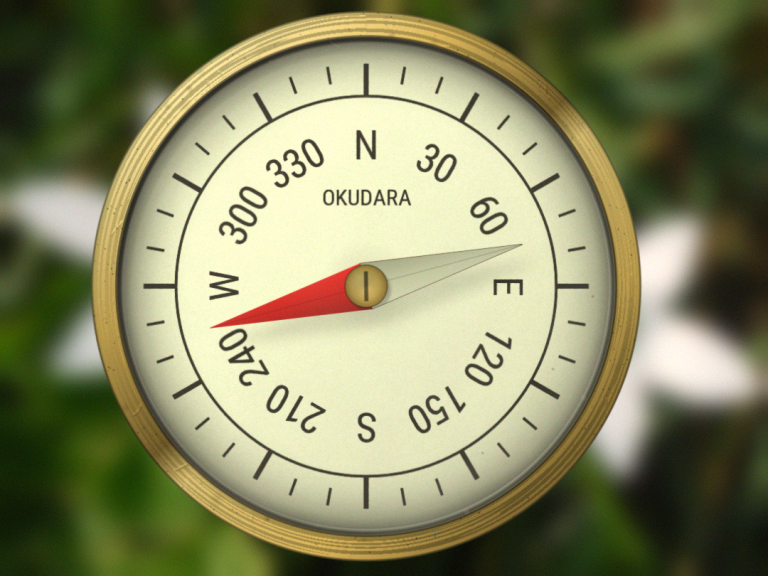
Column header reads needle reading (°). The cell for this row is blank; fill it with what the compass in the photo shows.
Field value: 255 °
